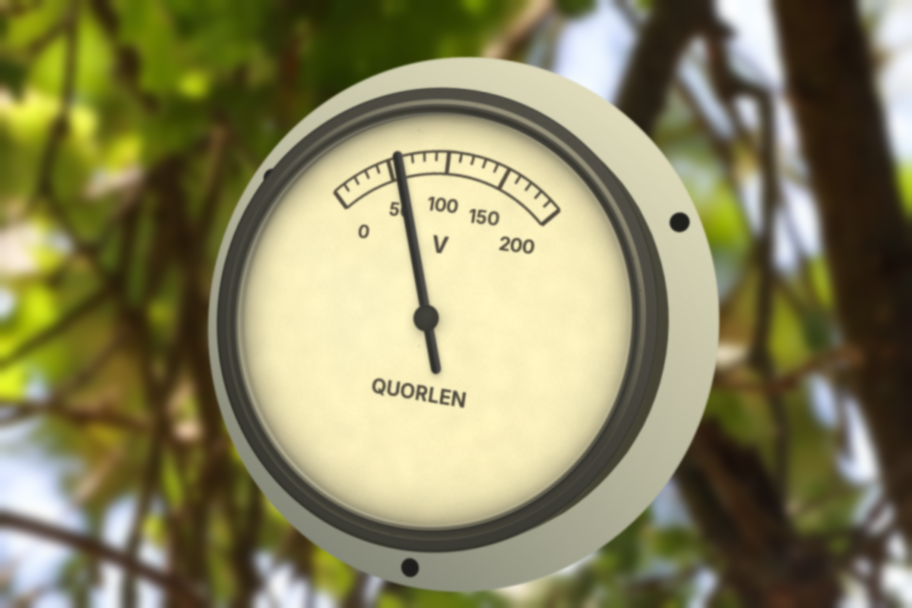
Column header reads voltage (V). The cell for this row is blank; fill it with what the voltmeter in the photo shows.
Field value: 60 V
